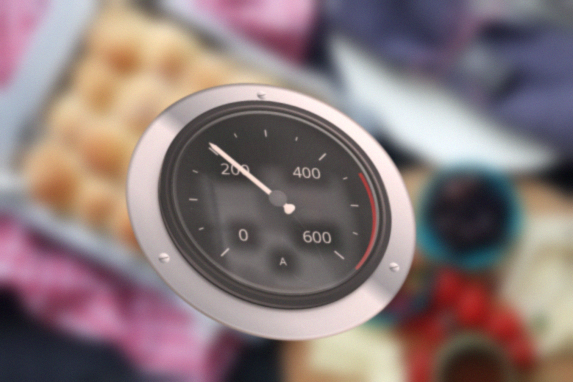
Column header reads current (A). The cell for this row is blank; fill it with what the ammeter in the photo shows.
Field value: 200 A
